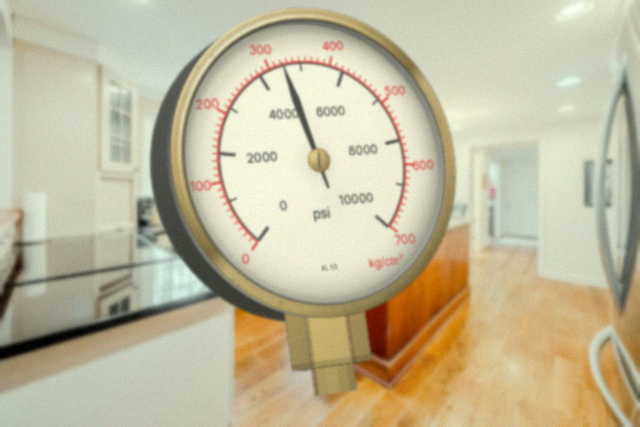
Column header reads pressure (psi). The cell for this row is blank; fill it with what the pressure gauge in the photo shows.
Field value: 4500 psi
